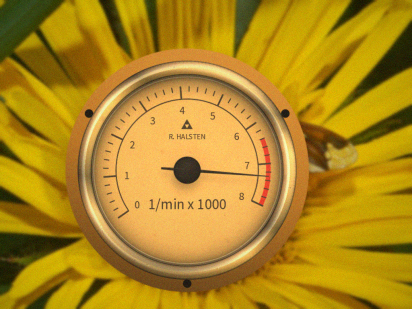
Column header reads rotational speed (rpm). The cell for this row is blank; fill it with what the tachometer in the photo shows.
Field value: 7300 rpm
